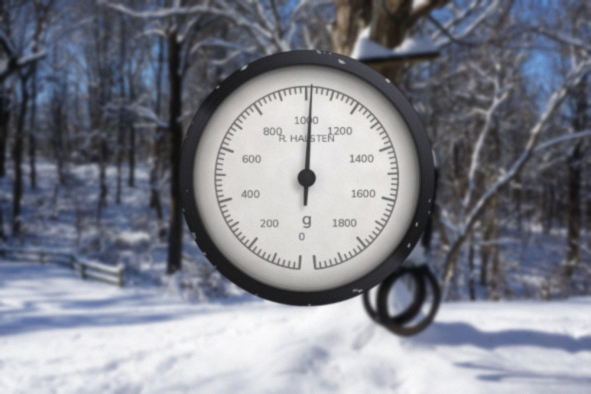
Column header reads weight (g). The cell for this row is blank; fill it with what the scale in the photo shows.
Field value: 1020 g
